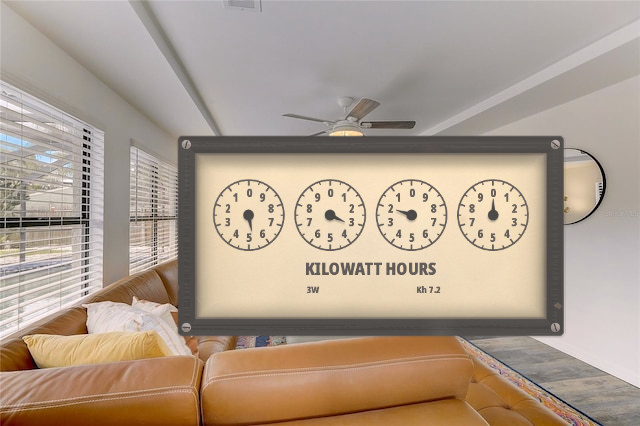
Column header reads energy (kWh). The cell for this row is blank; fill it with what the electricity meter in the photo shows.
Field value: 5320 kWh
